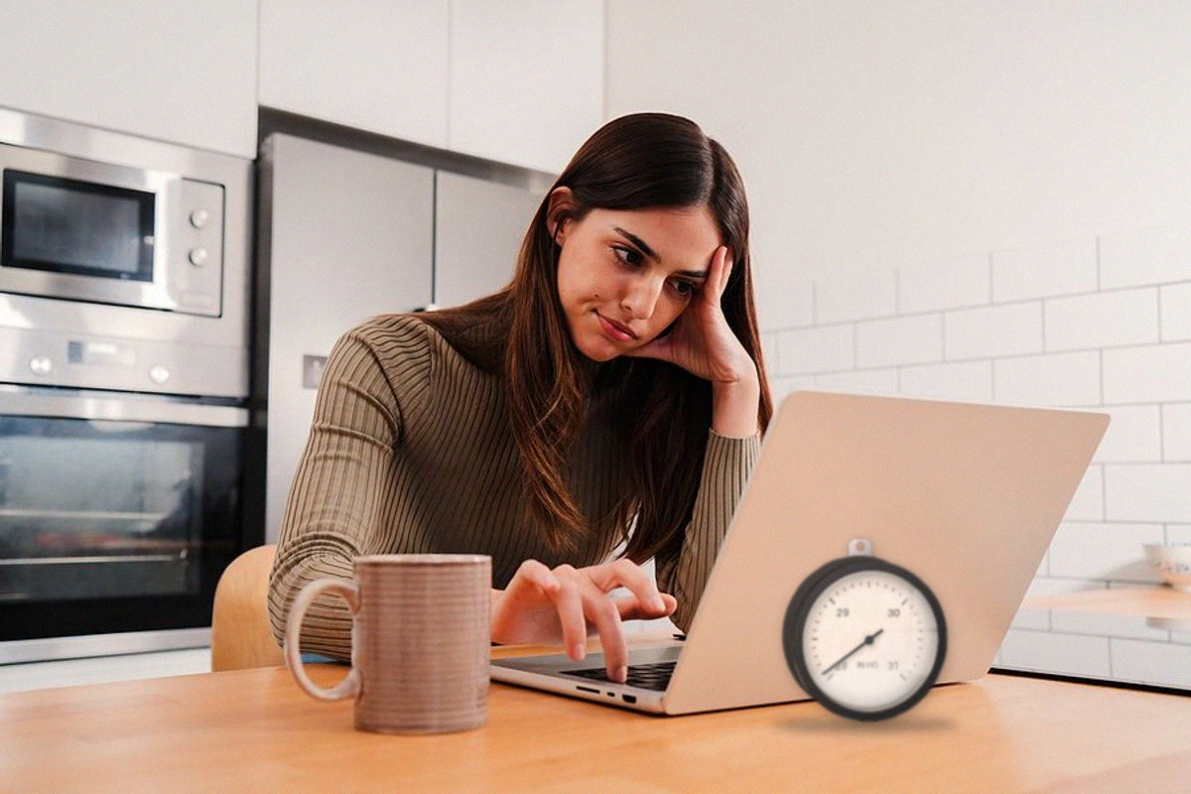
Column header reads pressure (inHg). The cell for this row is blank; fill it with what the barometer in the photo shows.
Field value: 28.1 inHg
